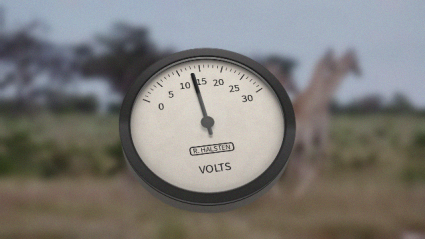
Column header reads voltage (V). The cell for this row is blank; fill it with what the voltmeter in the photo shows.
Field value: 13 V
